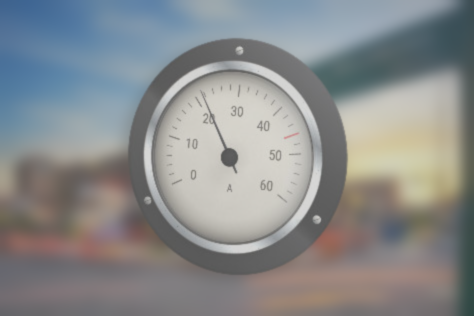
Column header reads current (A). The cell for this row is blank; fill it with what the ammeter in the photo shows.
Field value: 22 A
